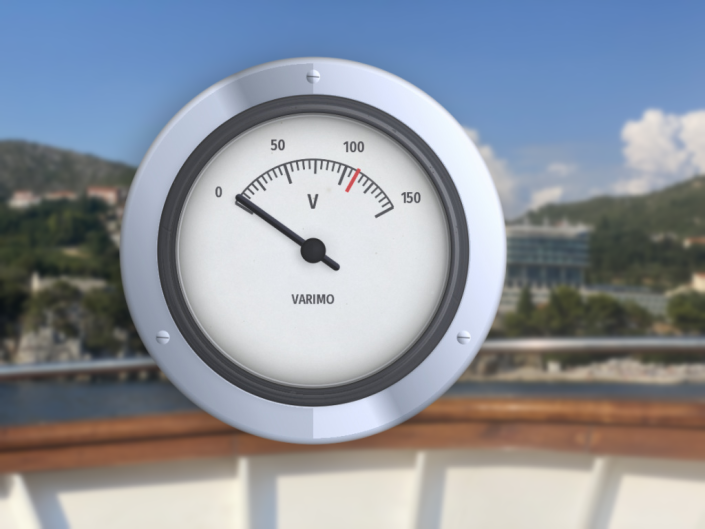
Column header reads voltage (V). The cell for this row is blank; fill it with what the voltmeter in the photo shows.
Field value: 5 V
